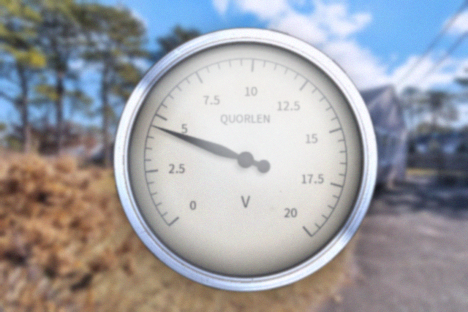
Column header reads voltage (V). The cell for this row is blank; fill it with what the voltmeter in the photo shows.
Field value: 4.5 V
